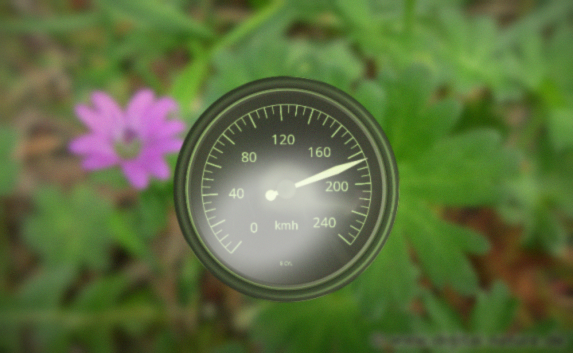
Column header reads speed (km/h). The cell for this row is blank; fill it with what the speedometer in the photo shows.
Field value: 185 km/h
